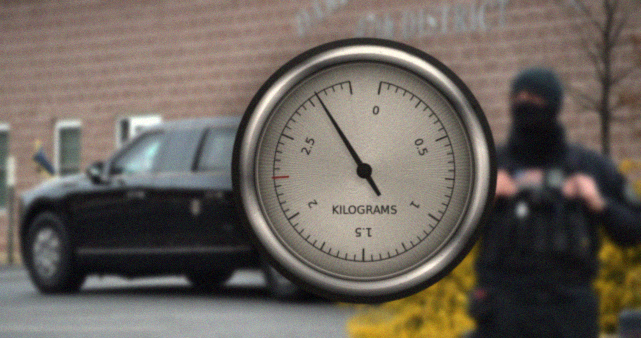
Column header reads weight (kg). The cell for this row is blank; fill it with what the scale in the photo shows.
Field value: 2.8 kg
